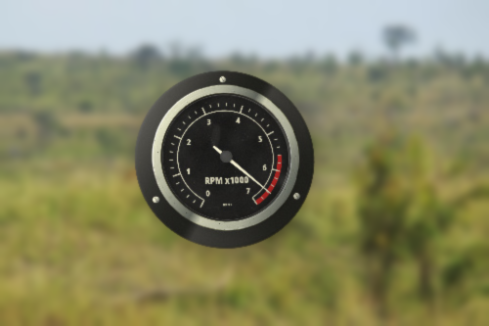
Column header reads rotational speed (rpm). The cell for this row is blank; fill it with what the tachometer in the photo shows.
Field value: 6600 rpm
